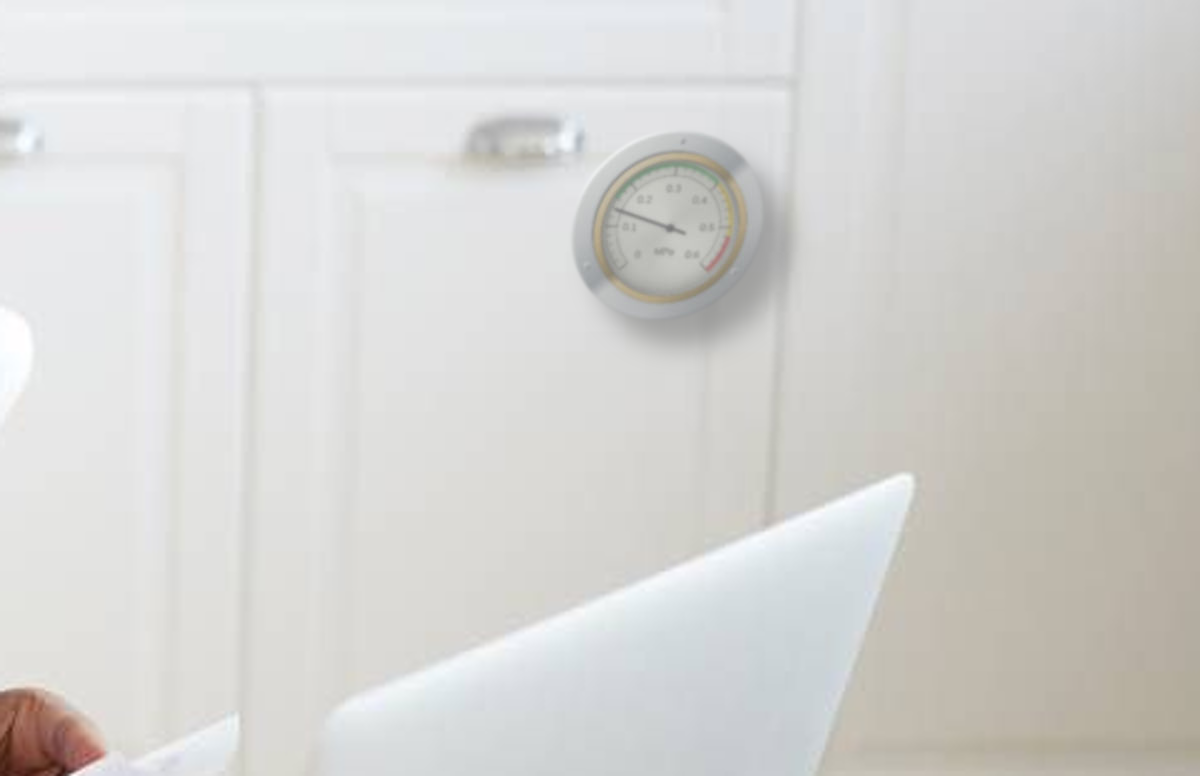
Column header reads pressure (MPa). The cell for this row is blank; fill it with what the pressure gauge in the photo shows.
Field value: 0.14 MPa
